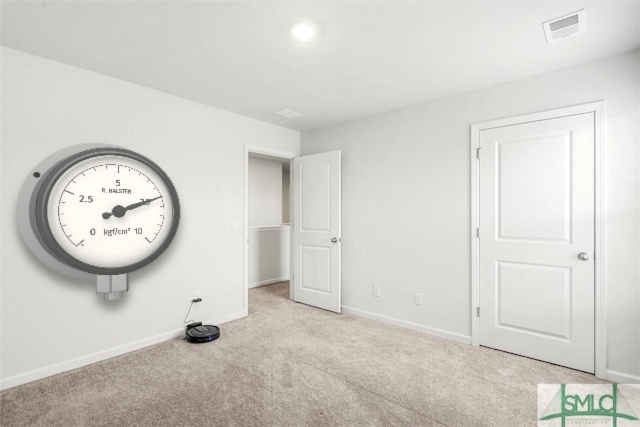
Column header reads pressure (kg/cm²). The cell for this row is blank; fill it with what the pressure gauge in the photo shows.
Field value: 7.5 kg/cm²
